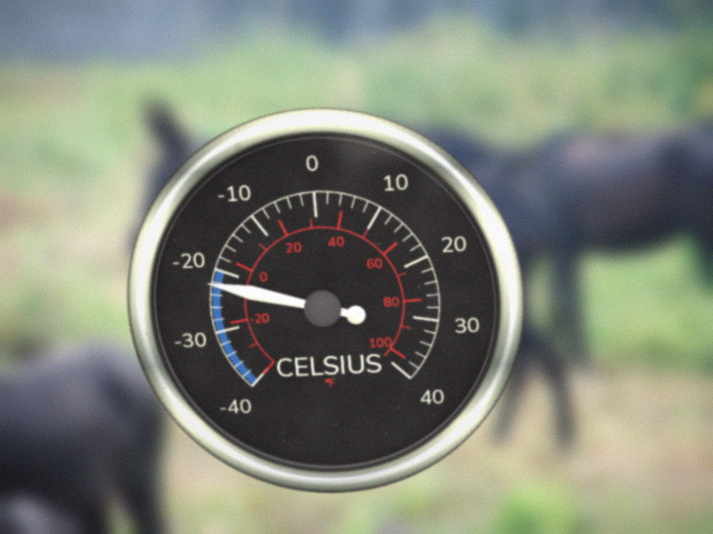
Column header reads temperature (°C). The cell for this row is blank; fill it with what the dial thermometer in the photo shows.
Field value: -22 °C
